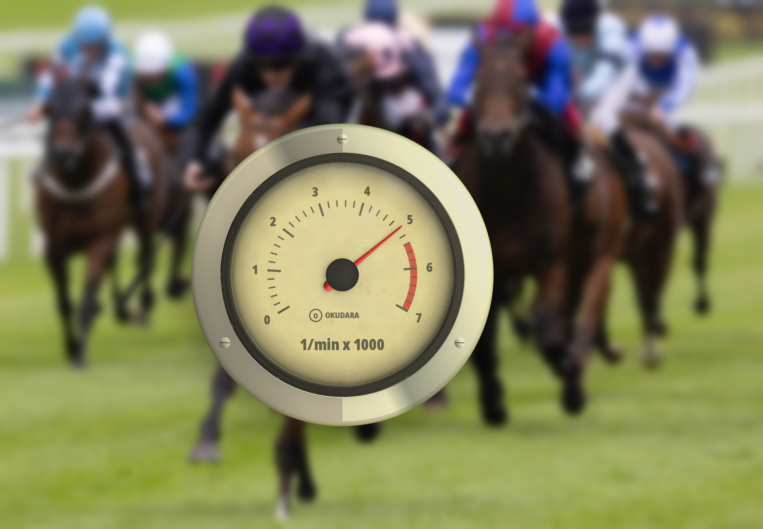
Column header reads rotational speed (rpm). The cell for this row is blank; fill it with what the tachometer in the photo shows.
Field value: 5000 rpm
